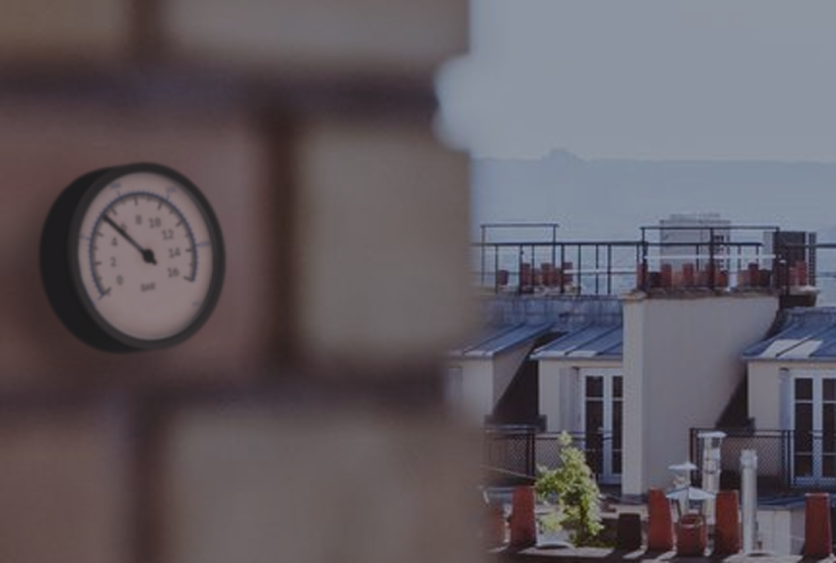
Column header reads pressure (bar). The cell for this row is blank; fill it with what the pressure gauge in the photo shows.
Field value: 5 bar
